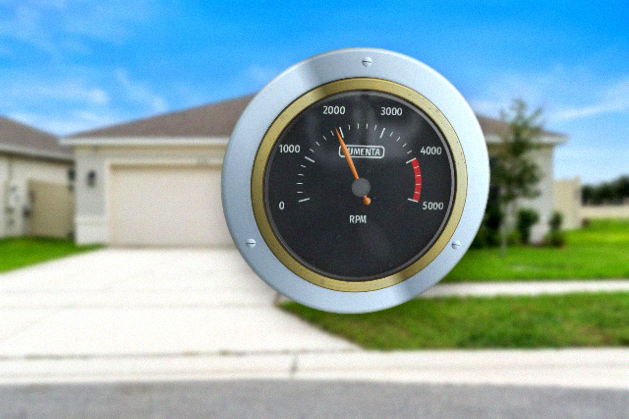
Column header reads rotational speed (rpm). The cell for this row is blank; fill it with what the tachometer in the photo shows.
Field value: 1900 rpm
